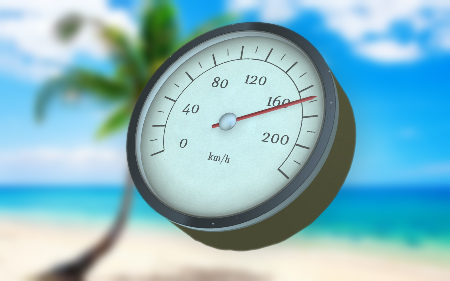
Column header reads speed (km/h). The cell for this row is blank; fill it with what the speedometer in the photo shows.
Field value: 170 km/h
